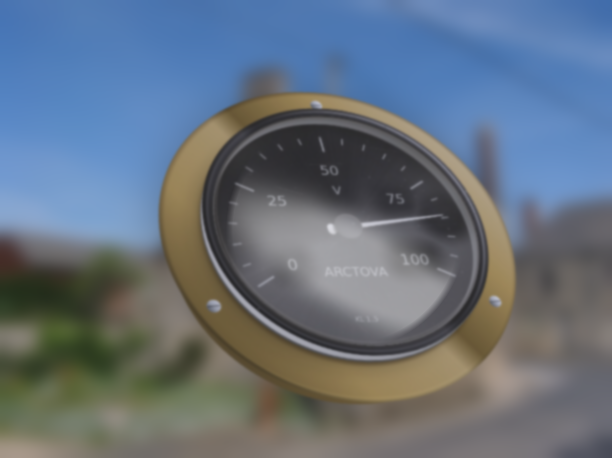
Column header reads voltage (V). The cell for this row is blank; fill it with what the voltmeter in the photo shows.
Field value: 85 V
